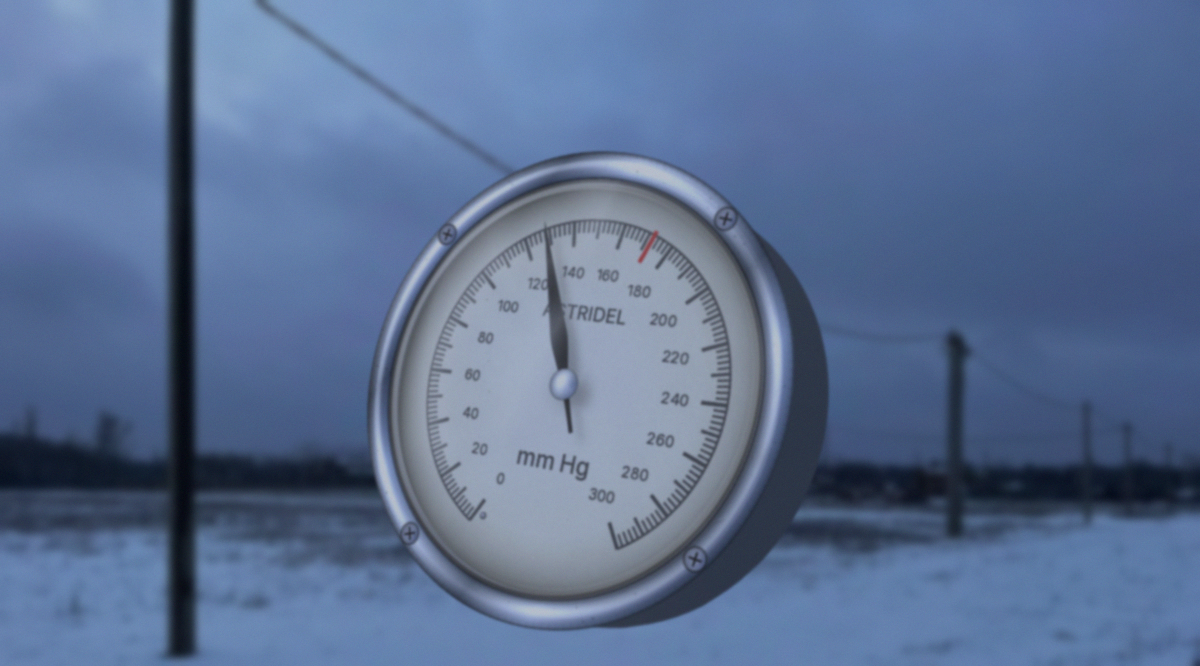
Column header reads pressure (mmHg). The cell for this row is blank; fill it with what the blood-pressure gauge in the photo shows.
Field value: 130 mmHg
